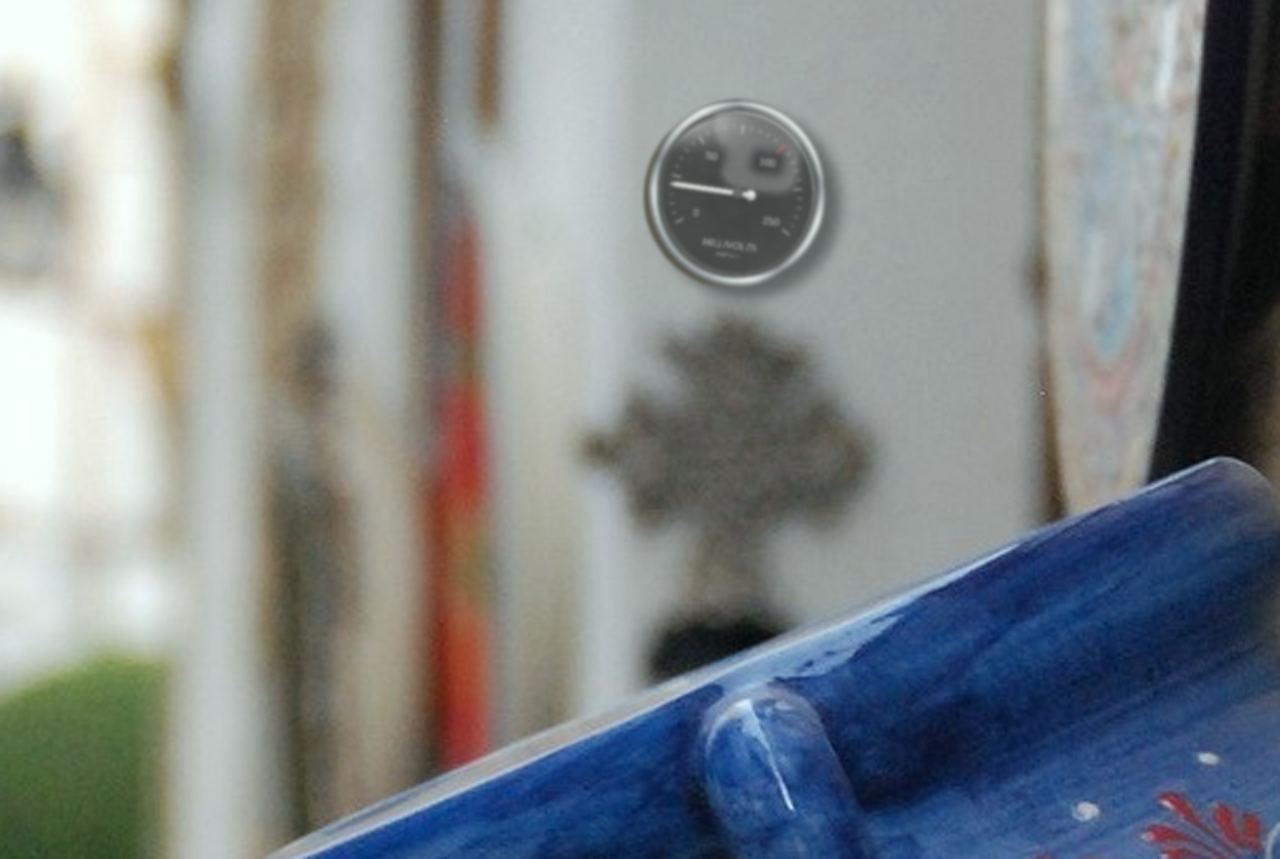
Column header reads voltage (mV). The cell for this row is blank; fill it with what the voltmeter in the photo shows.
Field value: 20 mV
